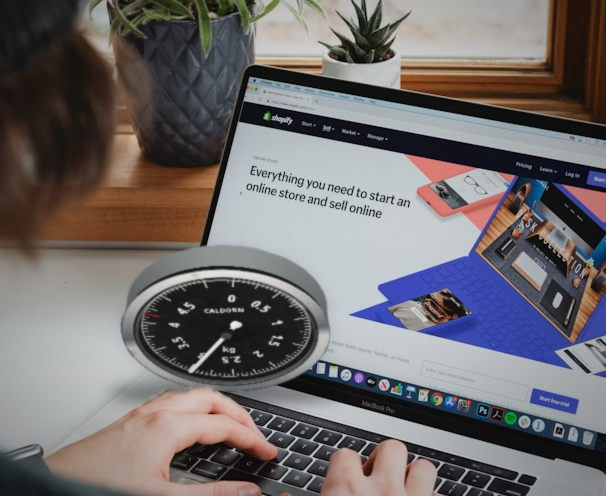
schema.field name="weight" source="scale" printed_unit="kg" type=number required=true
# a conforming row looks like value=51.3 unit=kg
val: value=3 unit=kg
